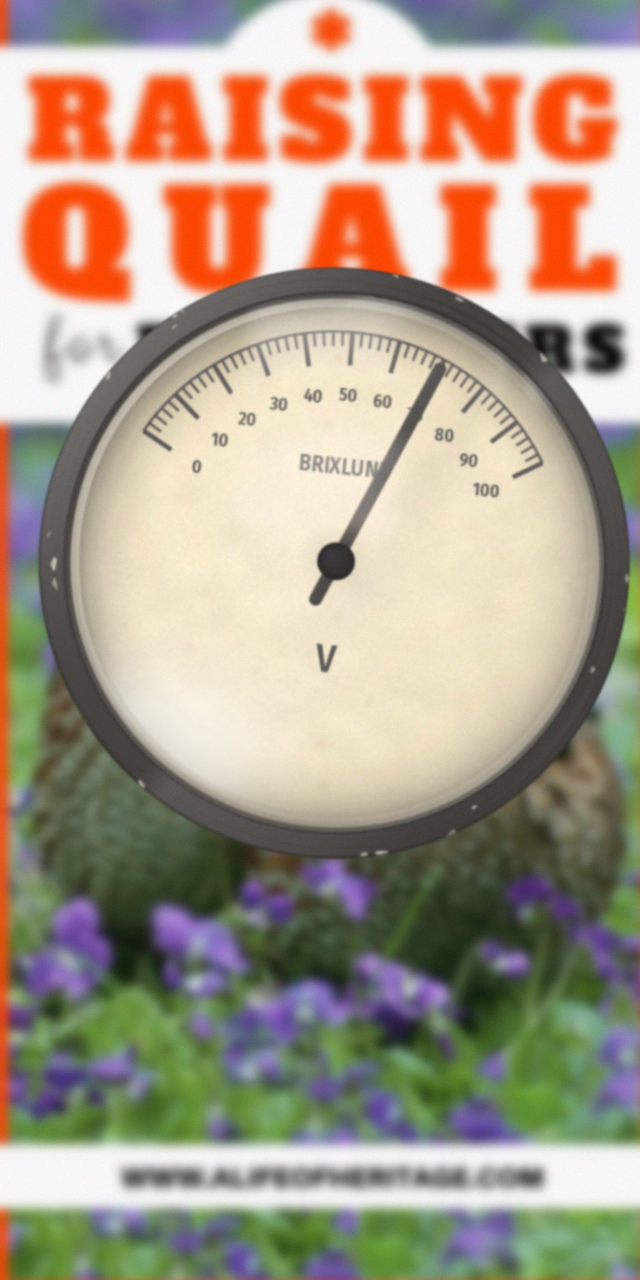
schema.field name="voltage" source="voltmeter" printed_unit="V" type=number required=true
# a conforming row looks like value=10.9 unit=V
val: value=70 unit=V
